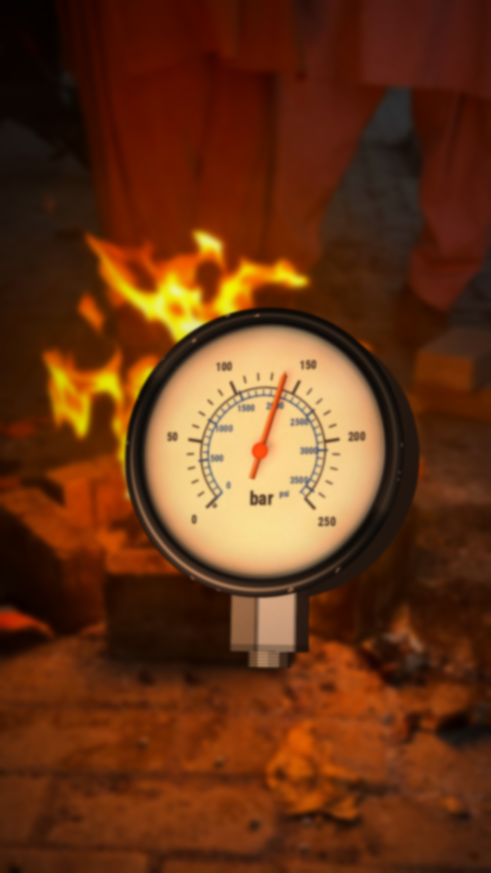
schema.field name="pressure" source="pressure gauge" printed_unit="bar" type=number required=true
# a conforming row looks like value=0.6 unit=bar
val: value=140 unit=bar
